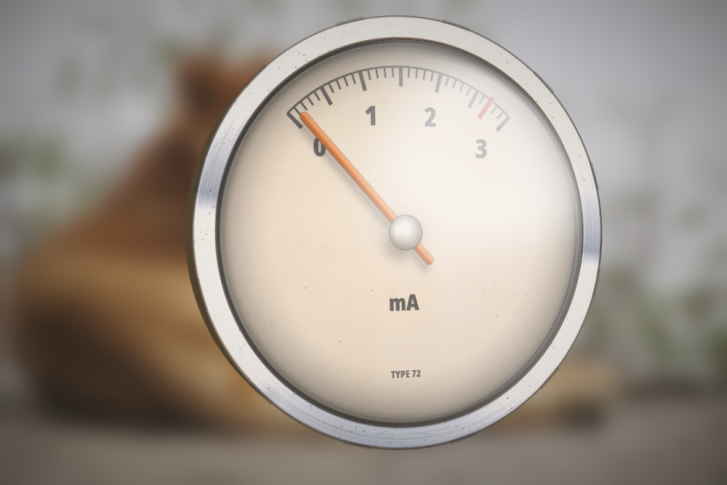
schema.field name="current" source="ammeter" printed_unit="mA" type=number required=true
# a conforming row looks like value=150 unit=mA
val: value=0.1 unit=mA
